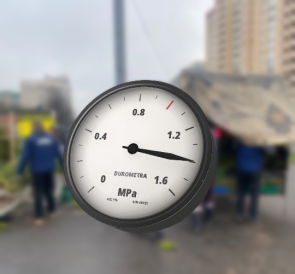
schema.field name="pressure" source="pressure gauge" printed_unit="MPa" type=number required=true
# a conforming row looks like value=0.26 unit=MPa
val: value=1.4 unit=MPa
